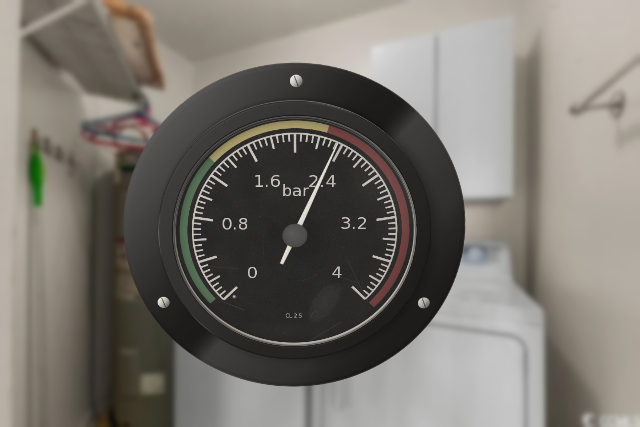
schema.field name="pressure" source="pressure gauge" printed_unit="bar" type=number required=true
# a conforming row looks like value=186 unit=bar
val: value=2.35 unit=bar
